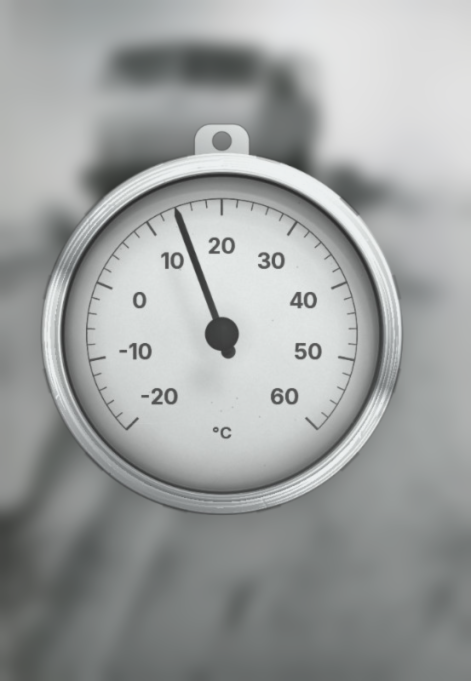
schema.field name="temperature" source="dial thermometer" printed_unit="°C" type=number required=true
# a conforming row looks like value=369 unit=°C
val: value=14 unit=°C
